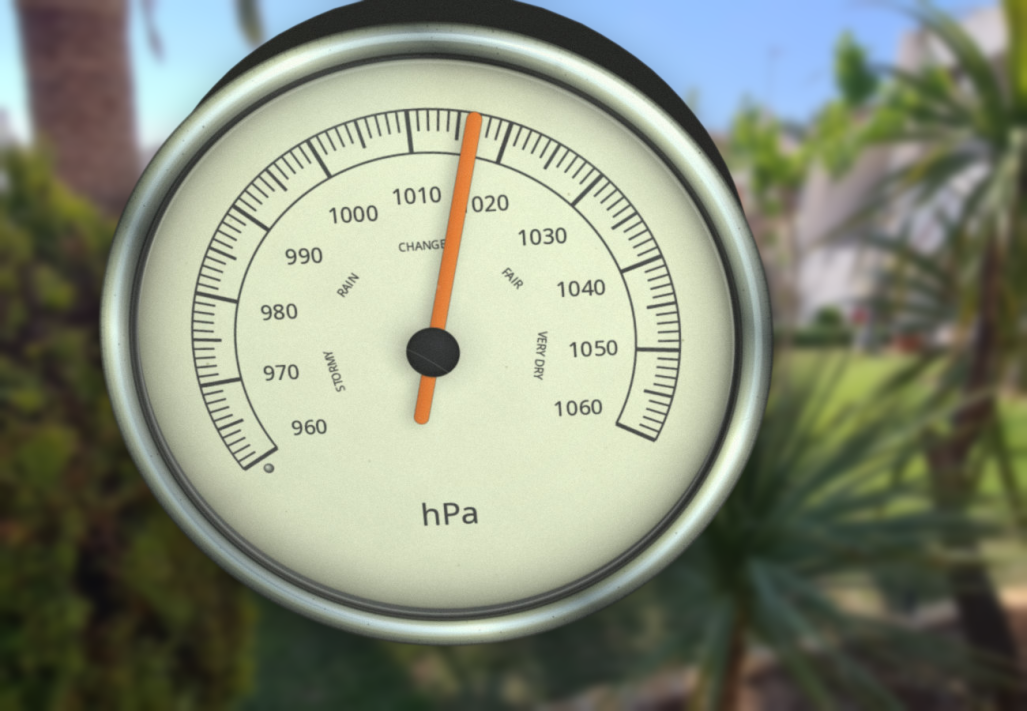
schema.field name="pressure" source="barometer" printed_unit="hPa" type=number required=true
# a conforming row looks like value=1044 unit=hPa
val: value=1016.5 unit=hPa
